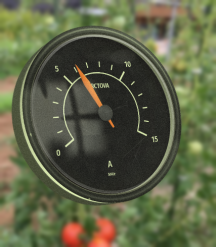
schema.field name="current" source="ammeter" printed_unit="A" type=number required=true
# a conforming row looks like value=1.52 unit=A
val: value=6 unit=A
